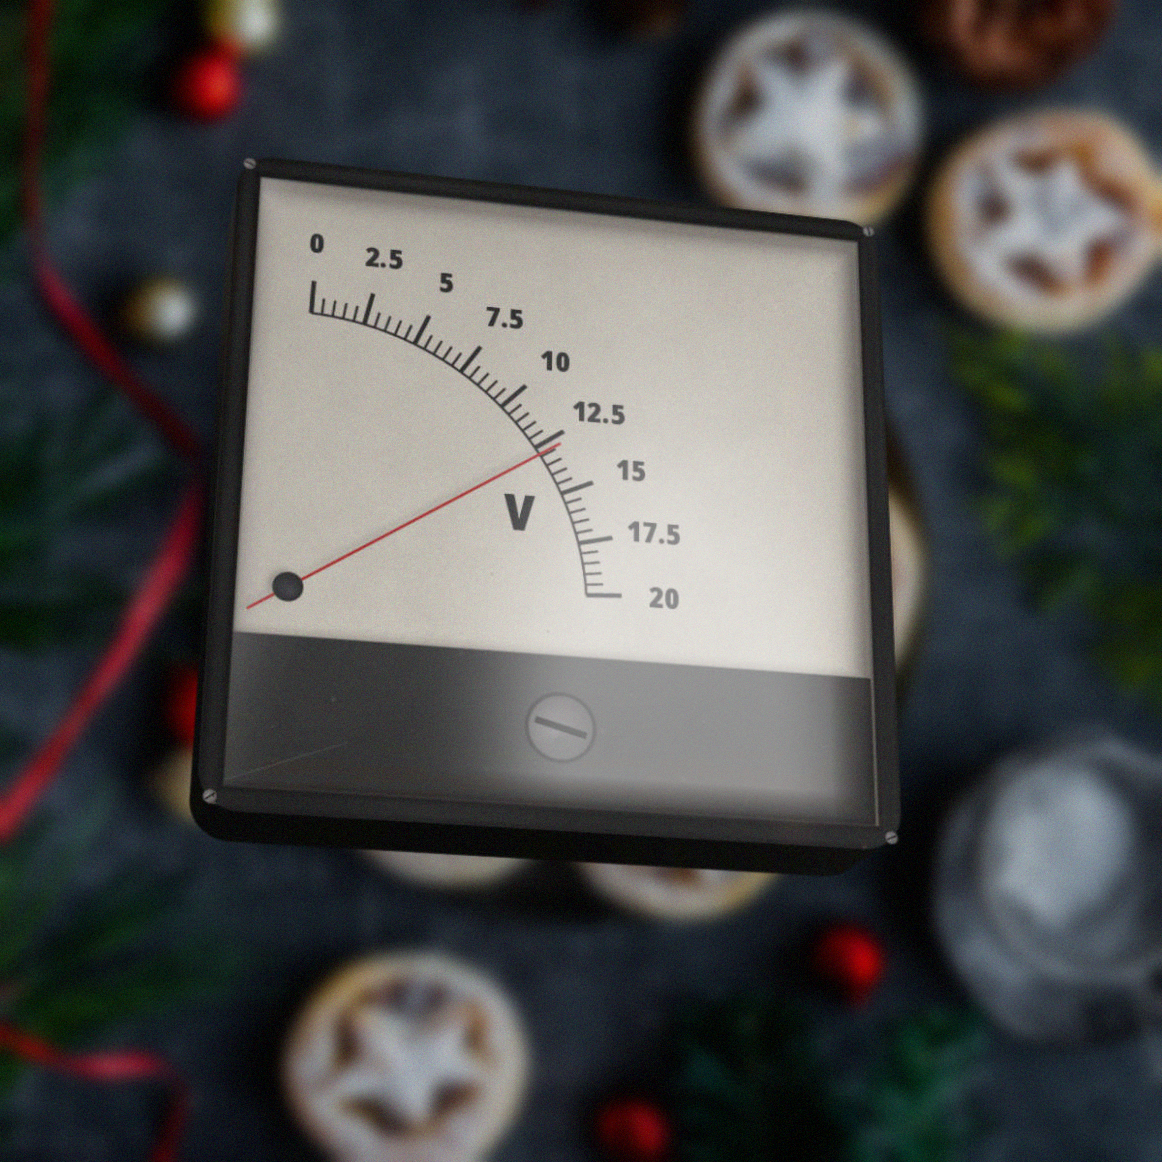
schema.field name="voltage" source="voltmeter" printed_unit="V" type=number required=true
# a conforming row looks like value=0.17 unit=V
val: value=13 unit=V
